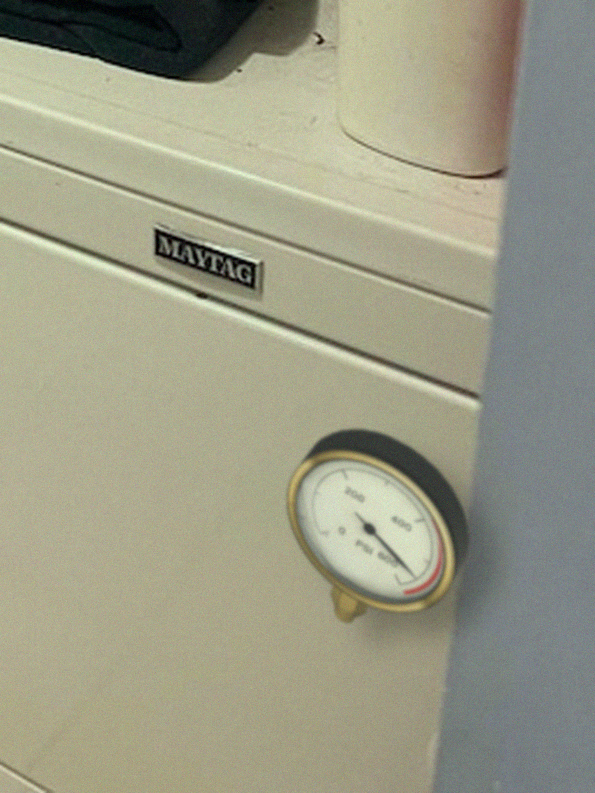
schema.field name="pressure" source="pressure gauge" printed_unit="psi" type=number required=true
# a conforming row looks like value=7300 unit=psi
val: value=550 unit=psi
